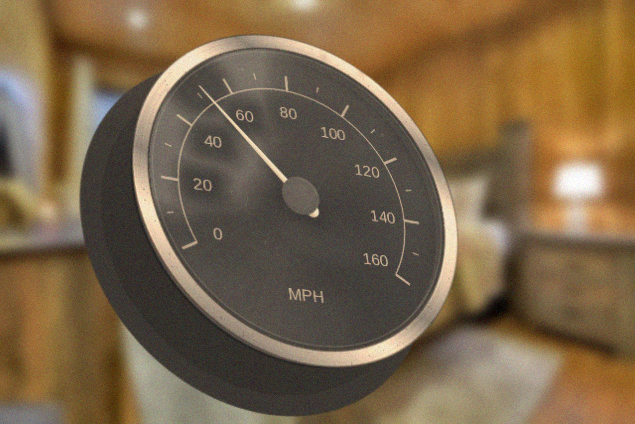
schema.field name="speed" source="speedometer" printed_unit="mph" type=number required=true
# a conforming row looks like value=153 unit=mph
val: value=50 unit=mph
